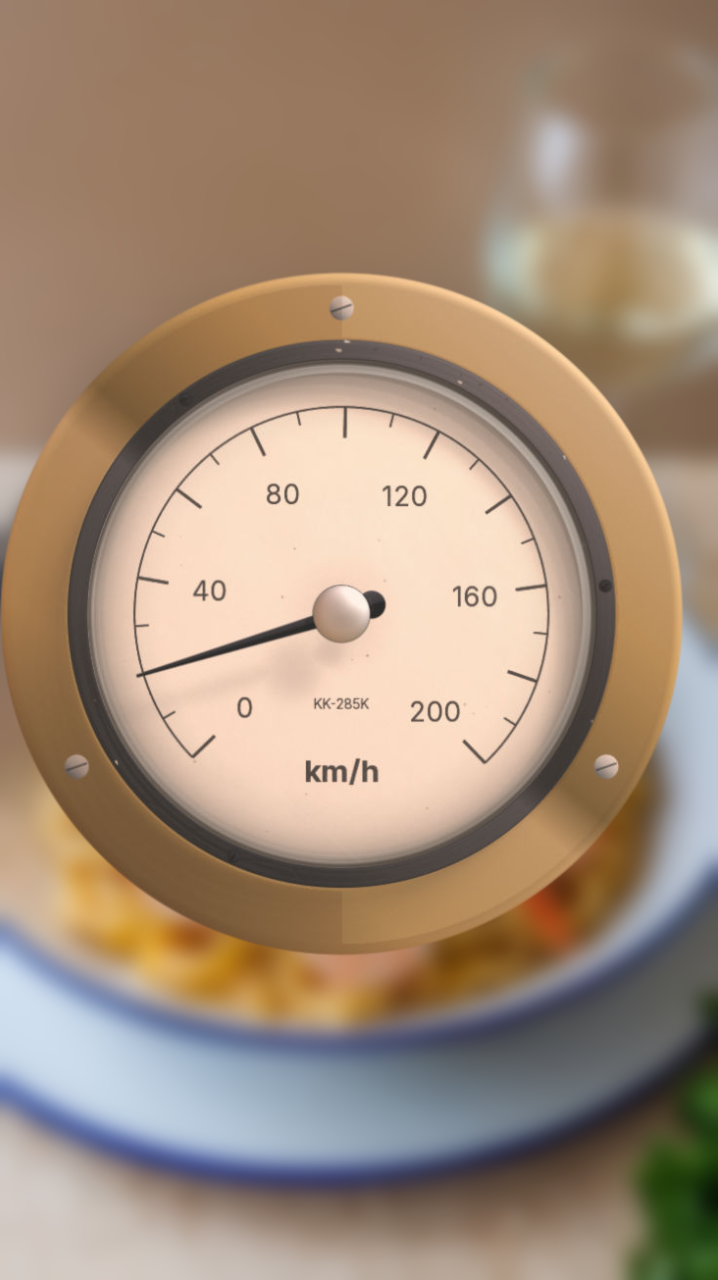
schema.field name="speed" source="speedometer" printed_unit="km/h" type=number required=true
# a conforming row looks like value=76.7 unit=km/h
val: value=20 unit=km/h
